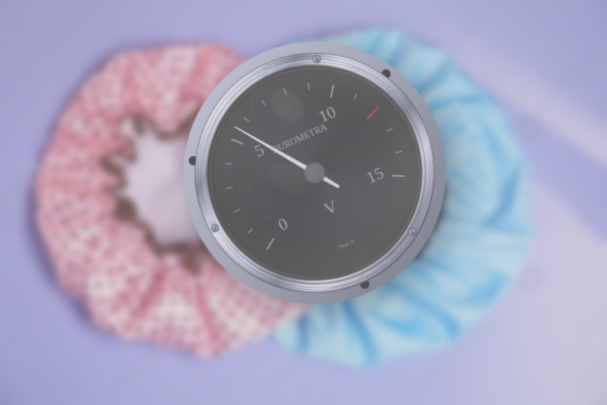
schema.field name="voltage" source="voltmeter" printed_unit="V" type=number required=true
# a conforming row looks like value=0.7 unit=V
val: value=5.5 unit=V
